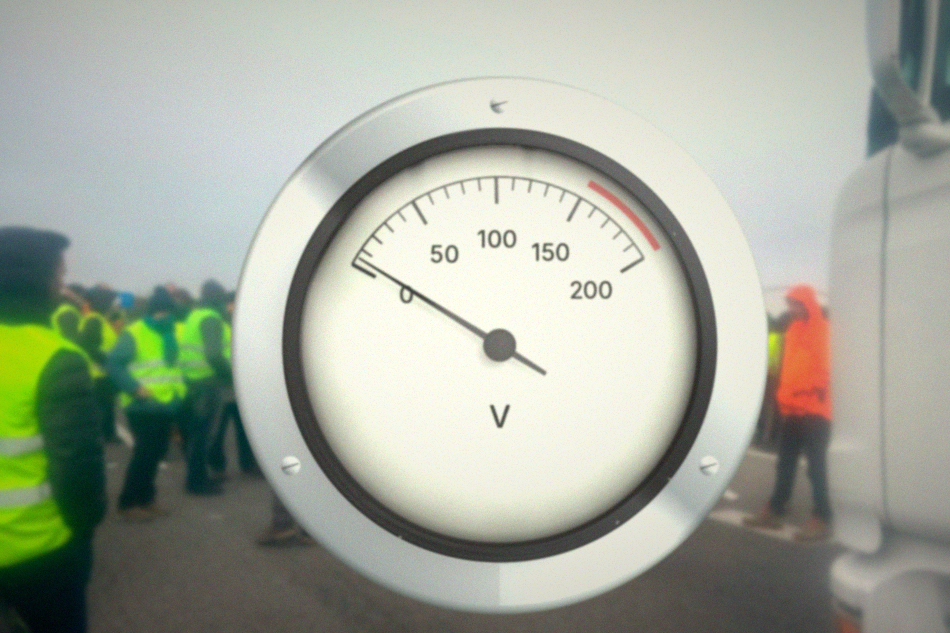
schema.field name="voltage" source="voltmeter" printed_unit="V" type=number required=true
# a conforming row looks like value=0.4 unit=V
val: value=5 unit=V
